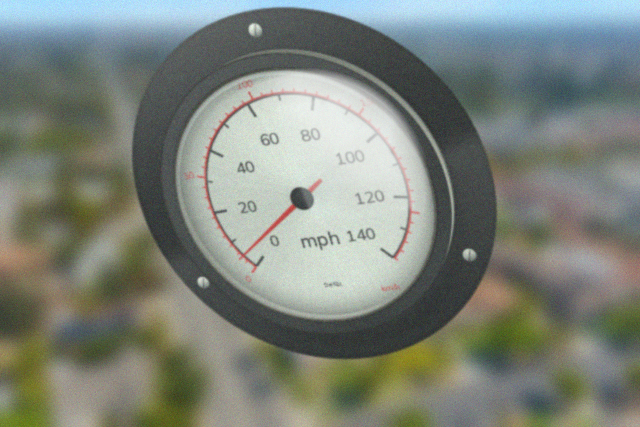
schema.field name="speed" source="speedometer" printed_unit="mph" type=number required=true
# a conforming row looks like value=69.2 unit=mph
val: value=5 unit=mph
